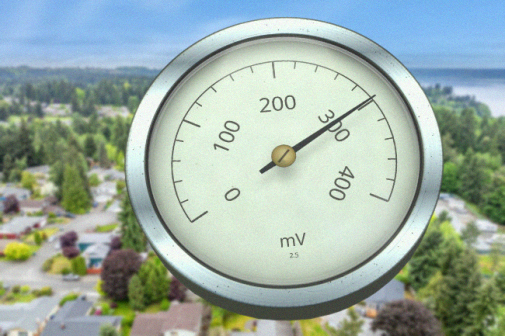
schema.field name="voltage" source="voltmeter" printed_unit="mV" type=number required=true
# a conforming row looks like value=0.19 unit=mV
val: value=300 unit=mV
